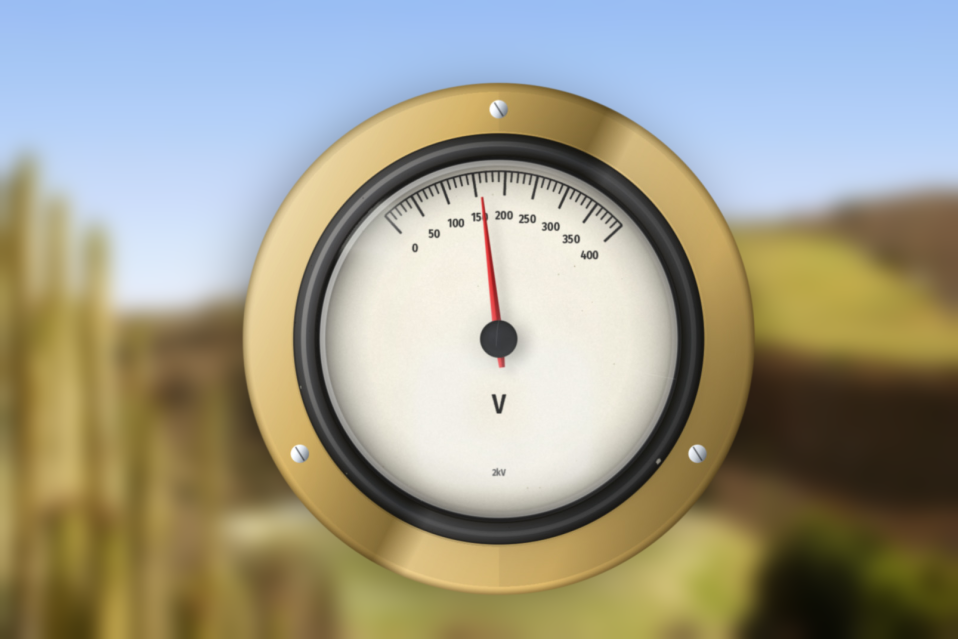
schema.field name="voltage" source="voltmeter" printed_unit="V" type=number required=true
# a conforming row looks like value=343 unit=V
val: value=160 unit=V
